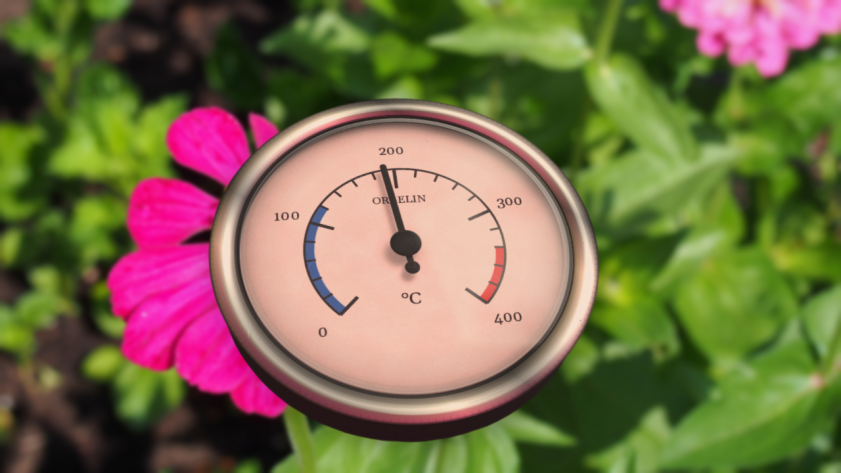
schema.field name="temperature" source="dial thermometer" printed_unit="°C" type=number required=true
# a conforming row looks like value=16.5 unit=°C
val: value=190 unit=°C
